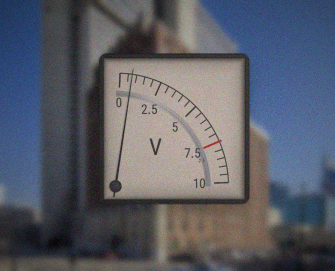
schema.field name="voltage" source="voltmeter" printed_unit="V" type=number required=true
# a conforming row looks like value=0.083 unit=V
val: value=0.75 unit=V
